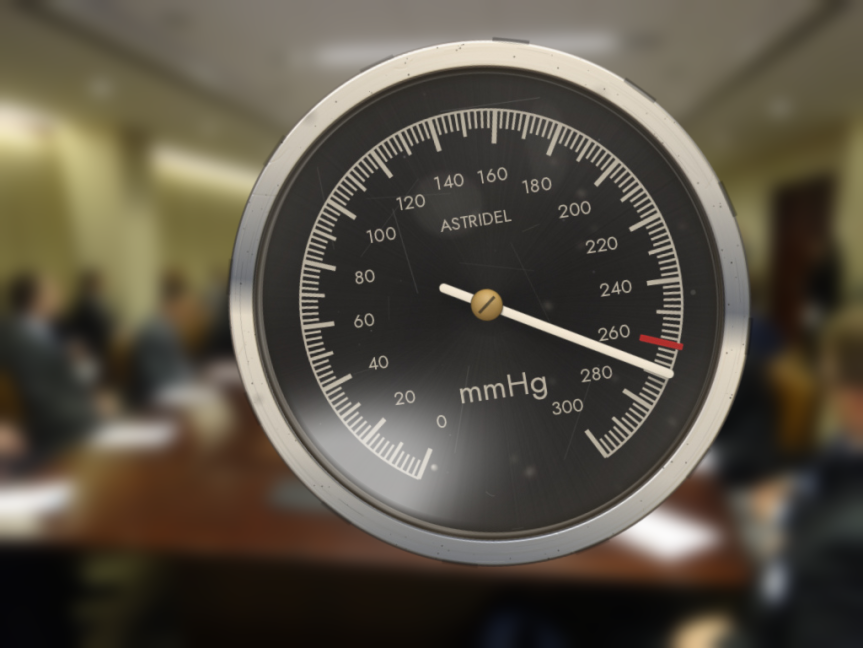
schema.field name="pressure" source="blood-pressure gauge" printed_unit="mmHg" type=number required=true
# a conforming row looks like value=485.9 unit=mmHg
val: value=268 unit=mmHg
